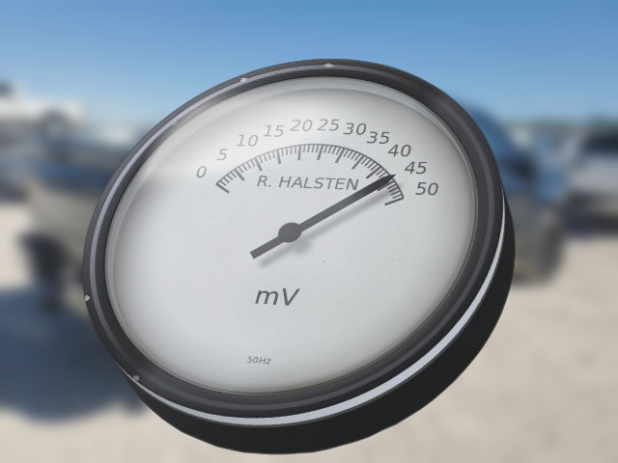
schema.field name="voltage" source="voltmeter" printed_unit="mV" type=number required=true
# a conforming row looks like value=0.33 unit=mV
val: value=45 unit=mV
